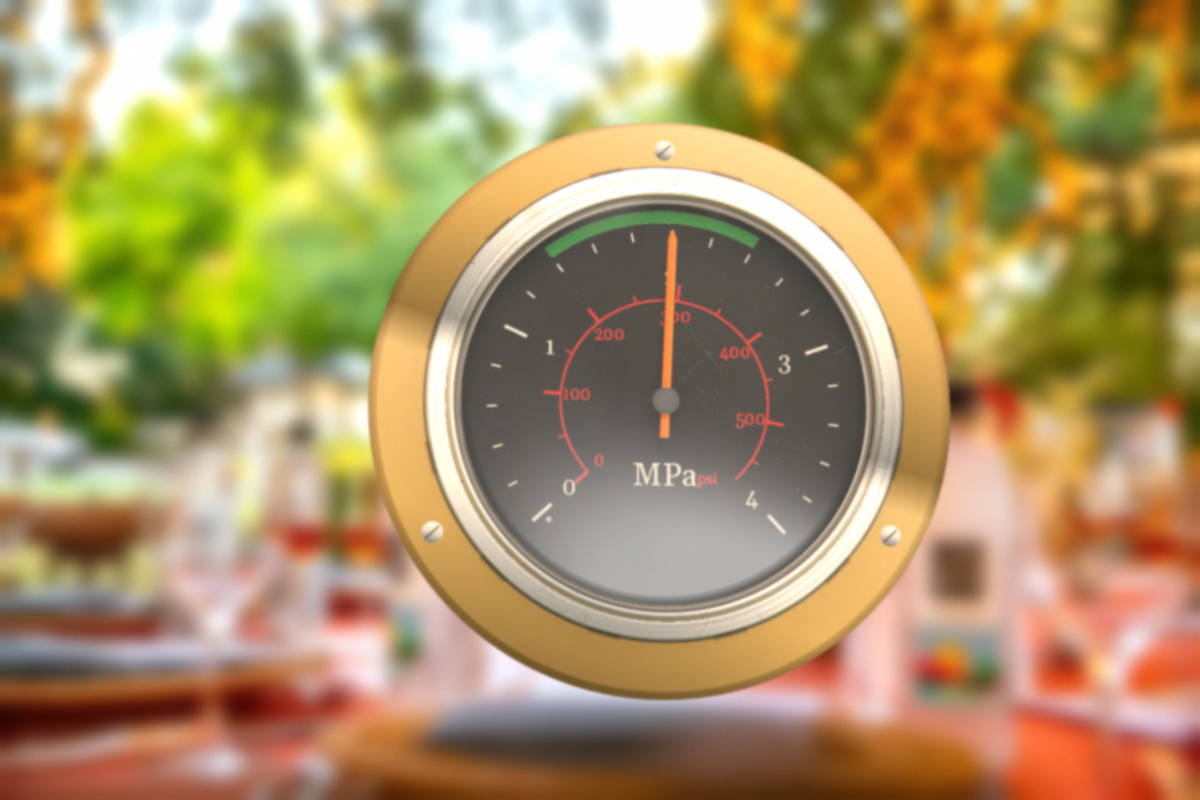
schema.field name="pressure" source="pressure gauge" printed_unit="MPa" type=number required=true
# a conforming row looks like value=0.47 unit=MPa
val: value=2 unit=MPa
